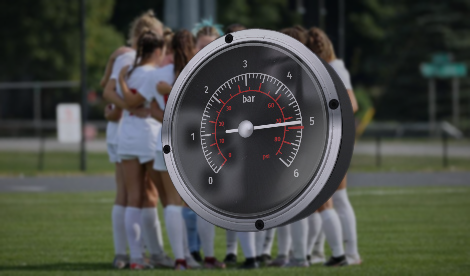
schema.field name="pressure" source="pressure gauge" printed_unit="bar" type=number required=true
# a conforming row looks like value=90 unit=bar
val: value=5 unit=bar
